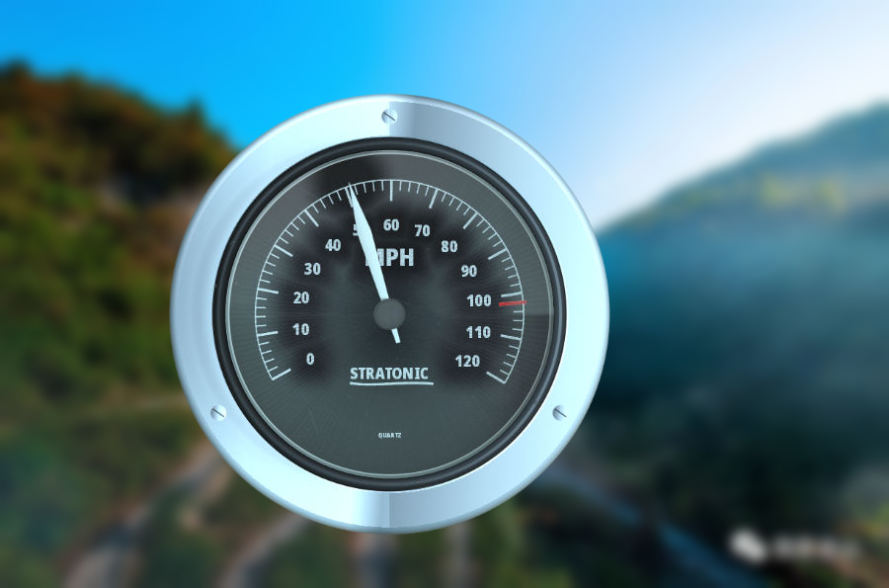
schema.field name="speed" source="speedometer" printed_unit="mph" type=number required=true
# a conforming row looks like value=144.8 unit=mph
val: value=51 unit=mph
